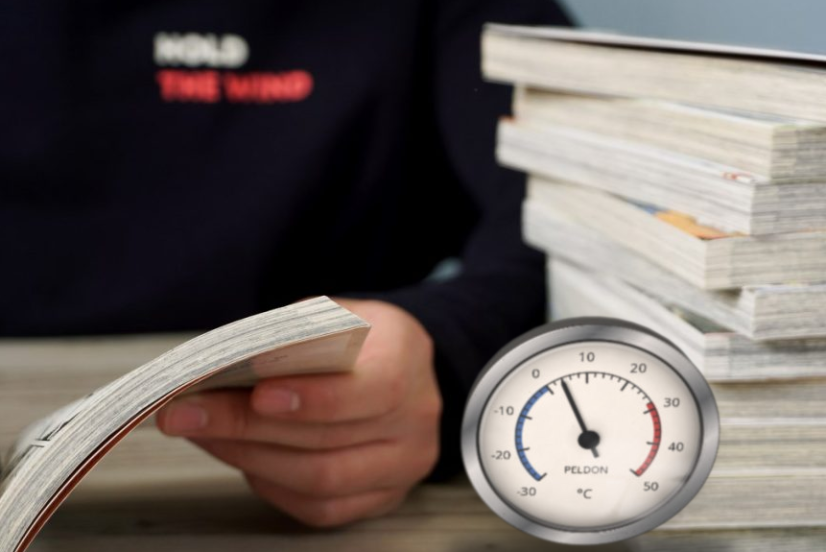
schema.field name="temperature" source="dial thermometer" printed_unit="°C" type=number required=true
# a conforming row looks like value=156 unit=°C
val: value=4 unit=°C
